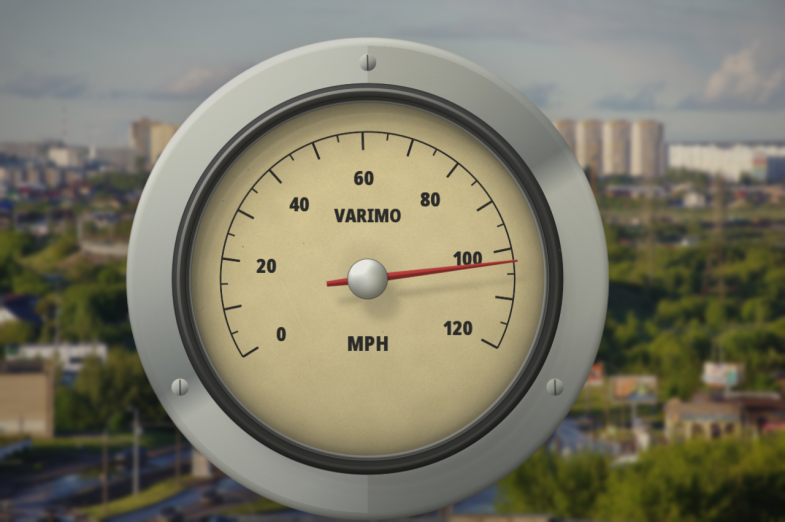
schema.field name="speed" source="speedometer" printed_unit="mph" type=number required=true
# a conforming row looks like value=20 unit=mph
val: value=102.5 unit=mph
